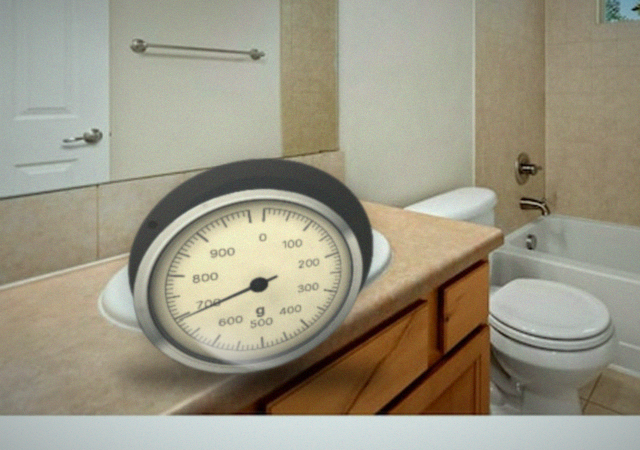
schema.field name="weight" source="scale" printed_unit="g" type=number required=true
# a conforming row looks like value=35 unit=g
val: value=700 unit=g
